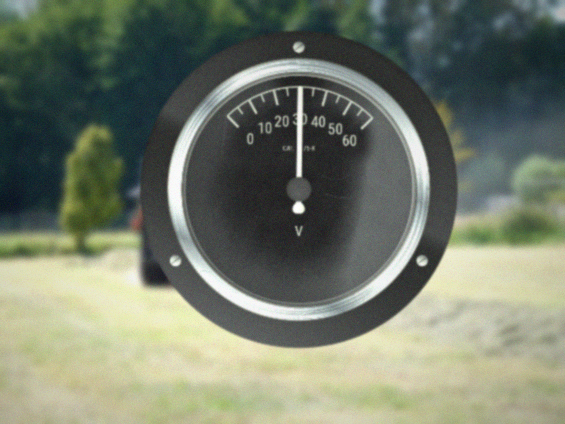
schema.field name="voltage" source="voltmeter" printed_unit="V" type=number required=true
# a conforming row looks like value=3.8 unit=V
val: value=30 unit=V
